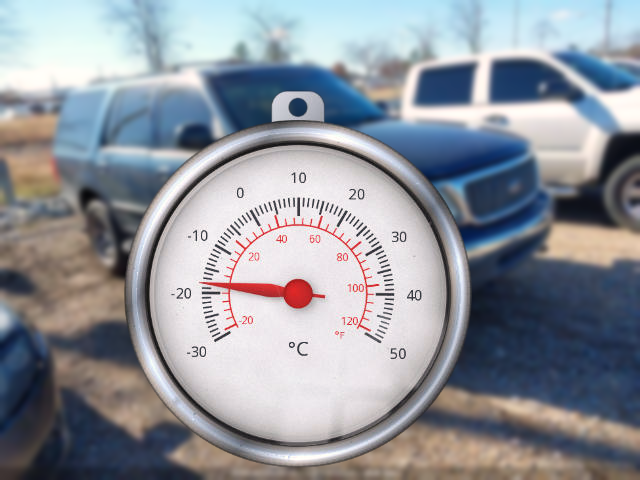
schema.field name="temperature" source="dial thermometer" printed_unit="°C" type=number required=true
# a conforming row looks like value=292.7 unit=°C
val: value=-18 unit=°C
